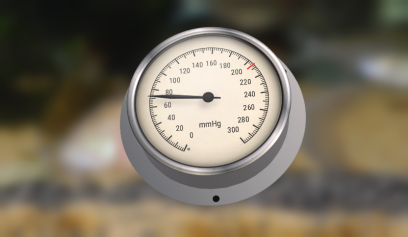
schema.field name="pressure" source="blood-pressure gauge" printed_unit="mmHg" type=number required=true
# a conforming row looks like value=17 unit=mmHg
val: value=70 unit=mmHg
